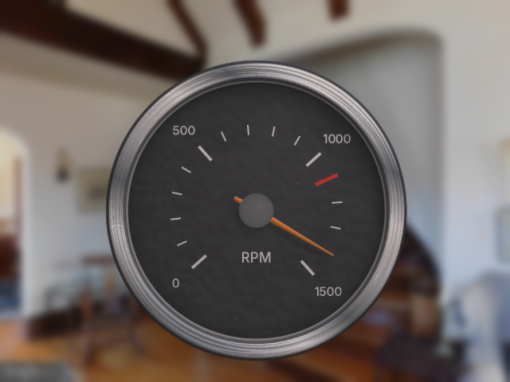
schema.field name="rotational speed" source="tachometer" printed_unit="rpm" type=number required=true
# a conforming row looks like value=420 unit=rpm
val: value=1400 unit=rpm
